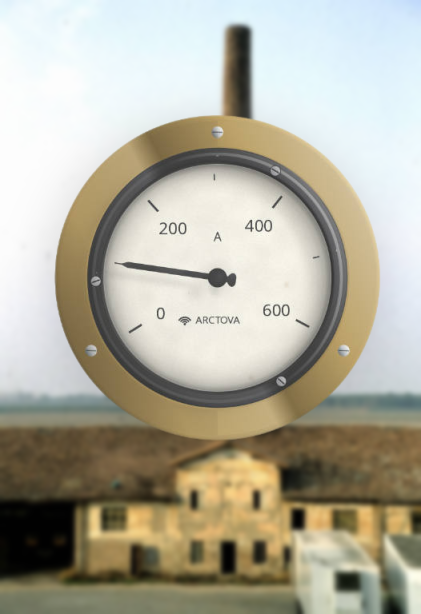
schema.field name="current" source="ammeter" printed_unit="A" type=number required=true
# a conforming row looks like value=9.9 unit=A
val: value=100 unit=A
